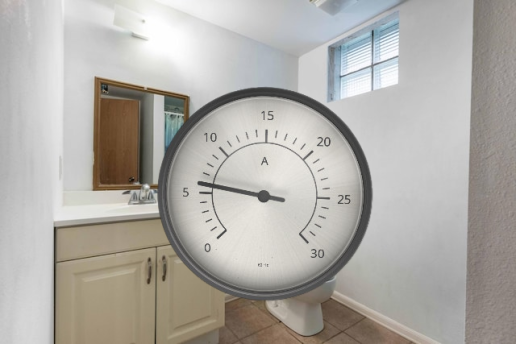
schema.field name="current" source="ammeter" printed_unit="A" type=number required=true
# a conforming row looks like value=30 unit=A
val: value=6 unit=A
